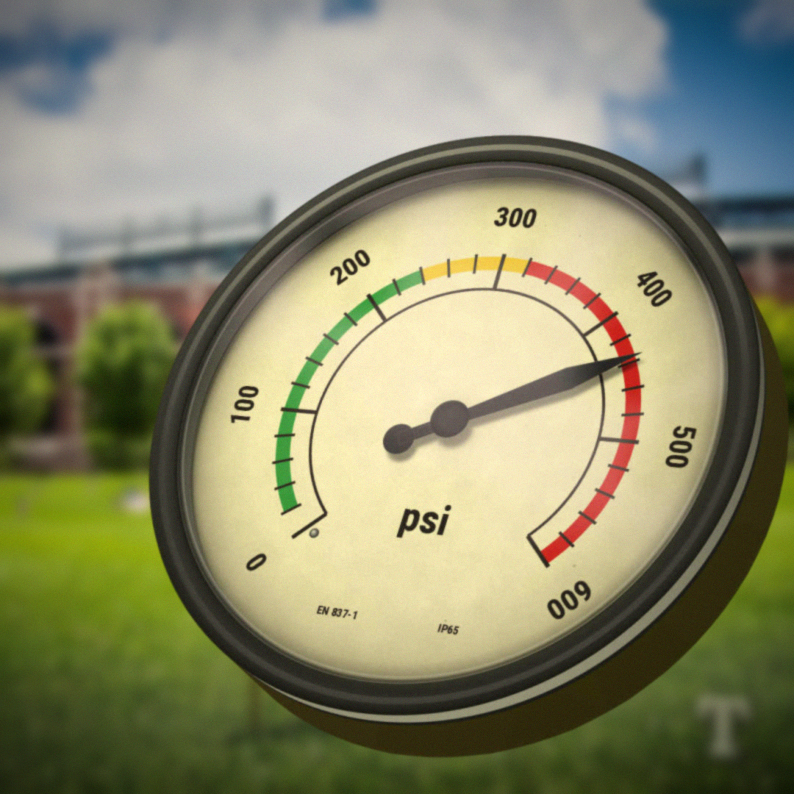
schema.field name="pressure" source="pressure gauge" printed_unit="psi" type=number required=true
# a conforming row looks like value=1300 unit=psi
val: value=440 unit=psi
